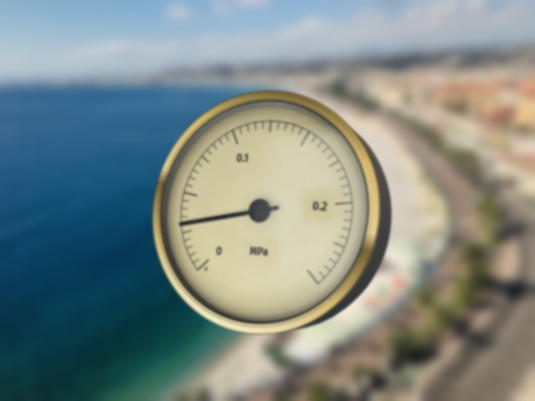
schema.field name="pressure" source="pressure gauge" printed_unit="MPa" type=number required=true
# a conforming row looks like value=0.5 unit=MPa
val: value=0.03 unit=MPa
